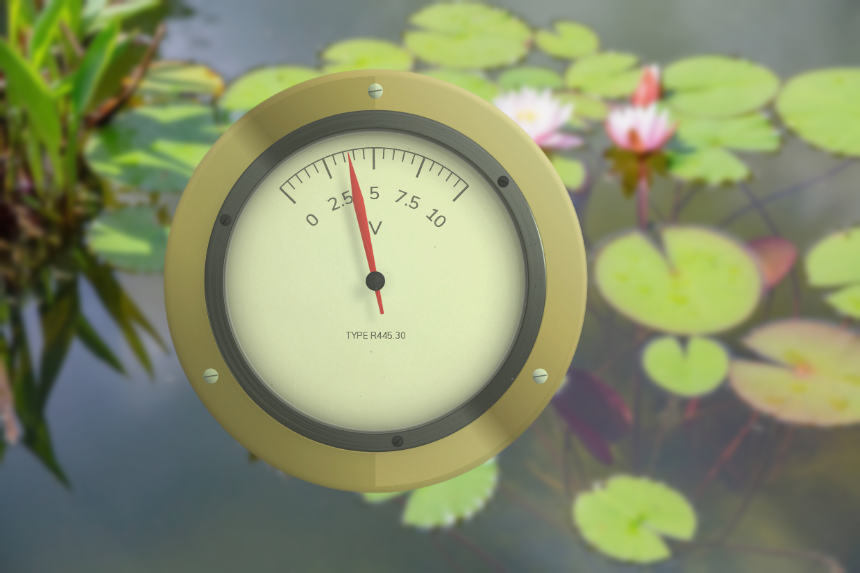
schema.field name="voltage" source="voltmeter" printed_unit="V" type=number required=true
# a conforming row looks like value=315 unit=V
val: value=3.75 unit=V
